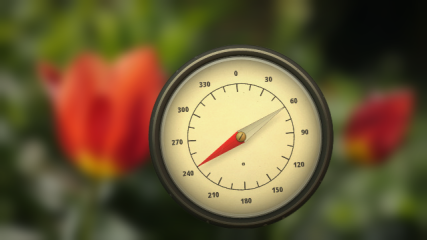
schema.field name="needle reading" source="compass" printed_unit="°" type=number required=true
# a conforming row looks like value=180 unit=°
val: value=240 unit=°
